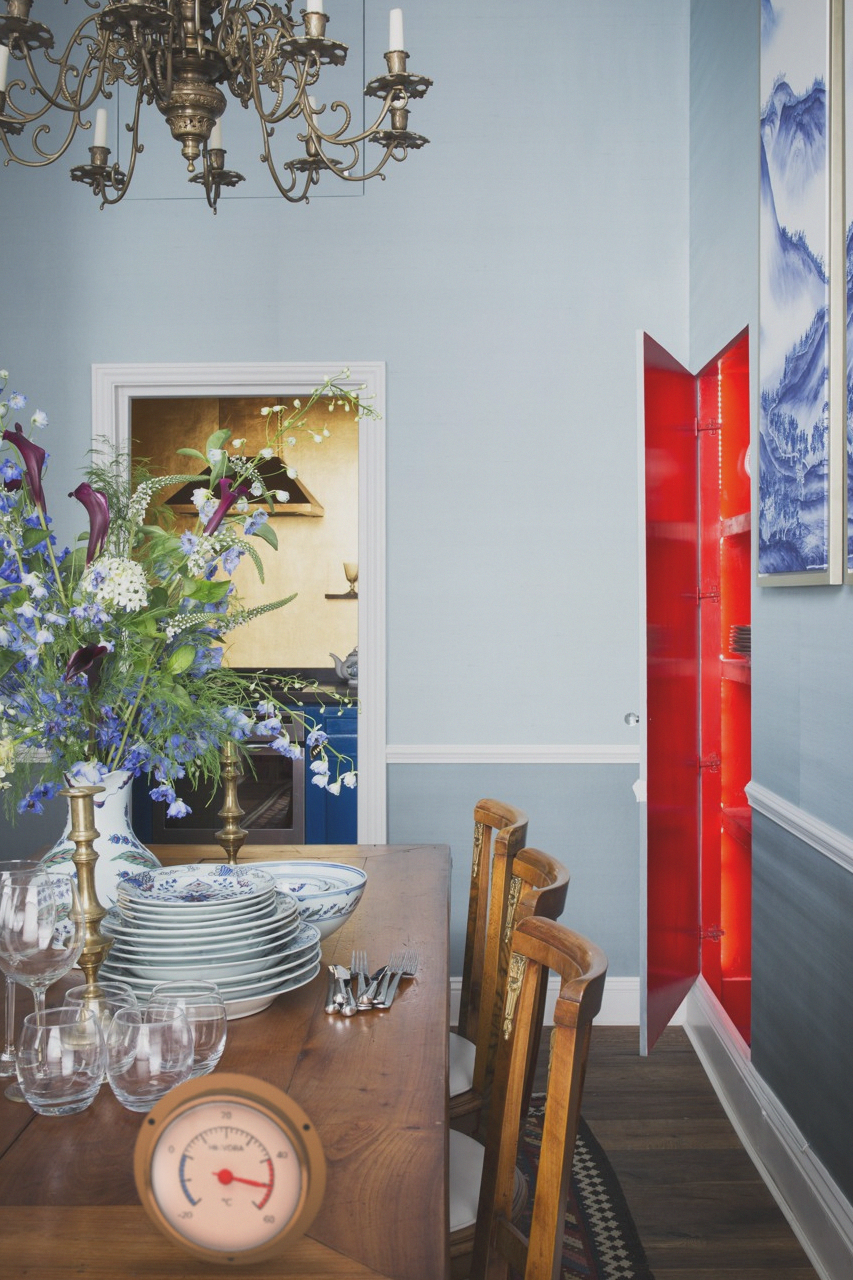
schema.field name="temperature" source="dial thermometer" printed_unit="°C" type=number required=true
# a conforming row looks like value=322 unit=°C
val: value=50 unit=°C
